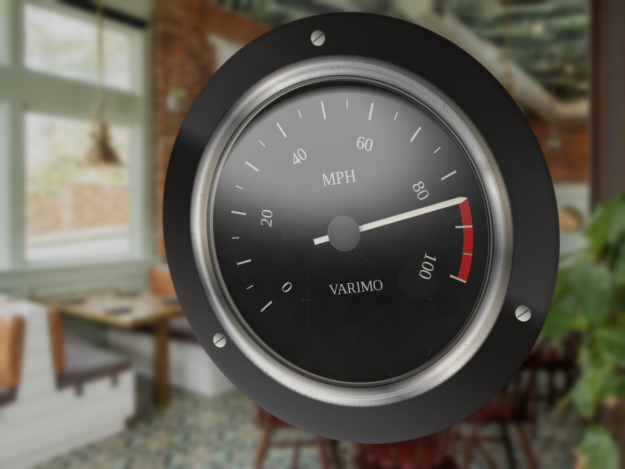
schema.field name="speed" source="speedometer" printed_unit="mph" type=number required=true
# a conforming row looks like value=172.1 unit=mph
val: value=85 unit=mph
